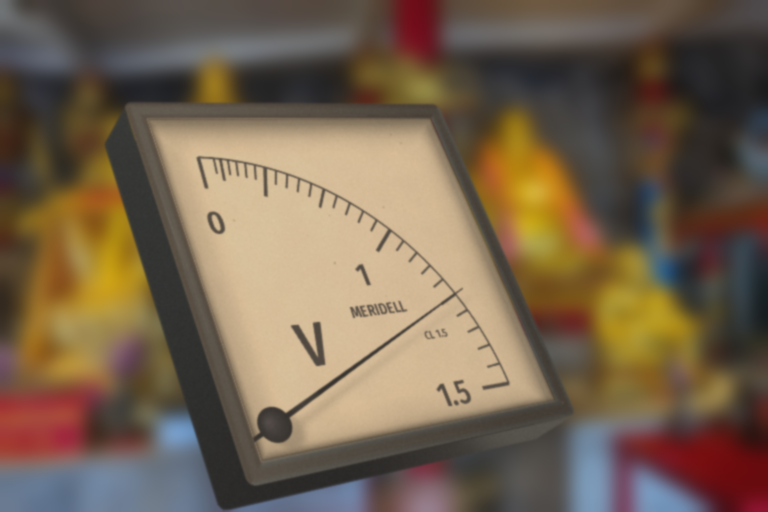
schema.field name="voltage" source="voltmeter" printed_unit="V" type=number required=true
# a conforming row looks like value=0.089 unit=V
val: value=1.25 unit=V
